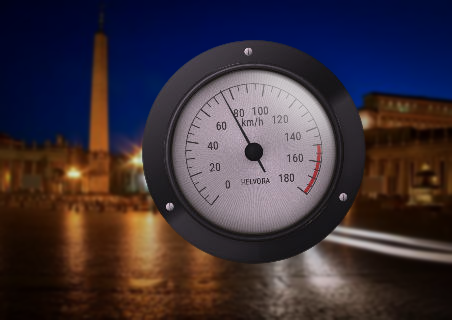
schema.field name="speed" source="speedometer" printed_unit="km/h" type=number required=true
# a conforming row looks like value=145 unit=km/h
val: value=75 unit=km/h
